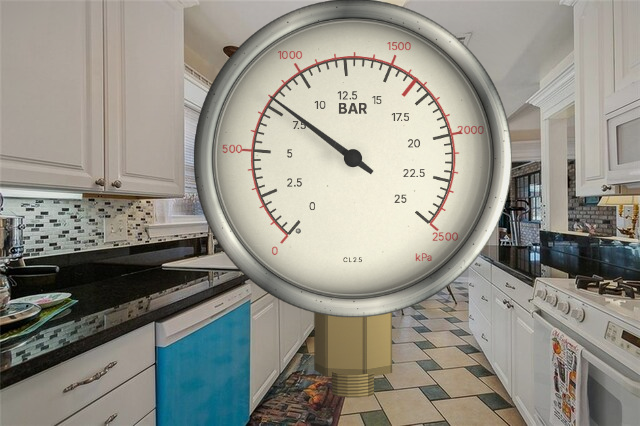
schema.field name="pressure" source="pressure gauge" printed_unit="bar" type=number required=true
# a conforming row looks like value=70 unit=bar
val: value=8 unit=bar
